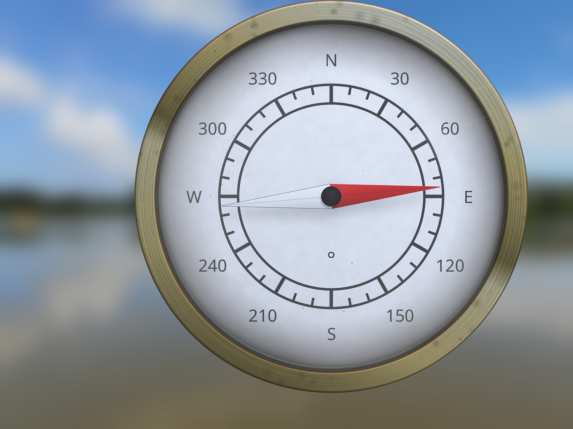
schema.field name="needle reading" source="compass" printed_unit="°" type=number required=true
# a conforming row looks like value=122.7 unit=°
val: value=85 unit=°
